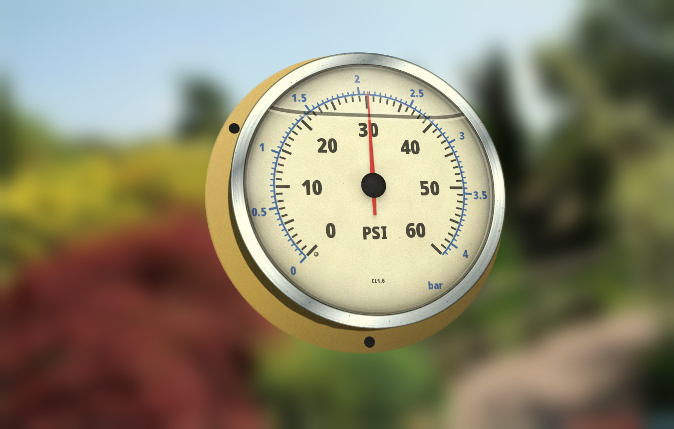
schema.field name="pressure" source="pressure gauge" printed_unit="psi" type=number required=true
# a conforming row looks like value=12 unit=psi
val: value=30 unit=psi
